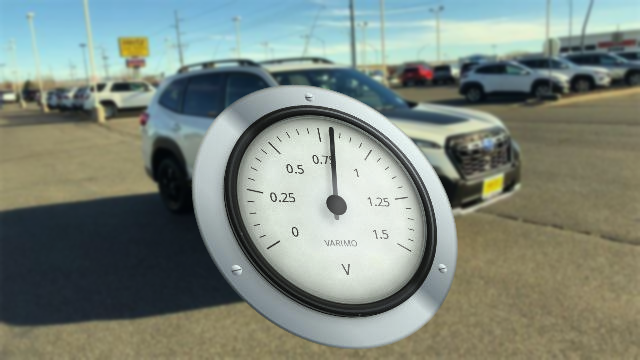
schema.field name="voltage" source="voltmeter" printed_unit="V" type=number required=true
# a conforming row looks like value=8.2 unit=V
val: value=0.8 unit=V
